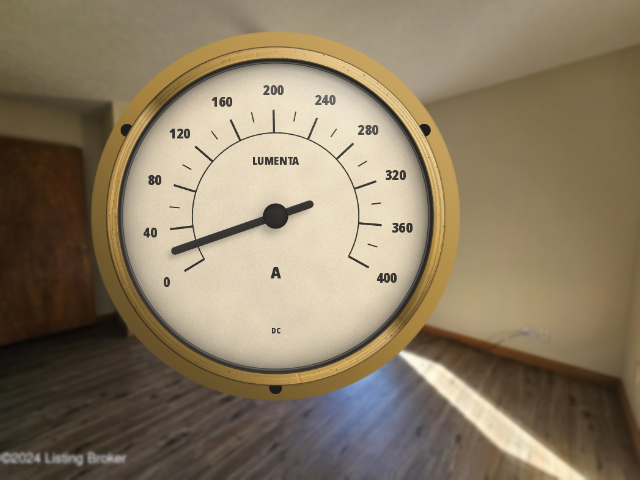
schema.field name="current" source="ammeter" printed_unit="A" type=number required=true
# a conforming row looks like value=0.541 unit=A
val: value=20 unit=A
